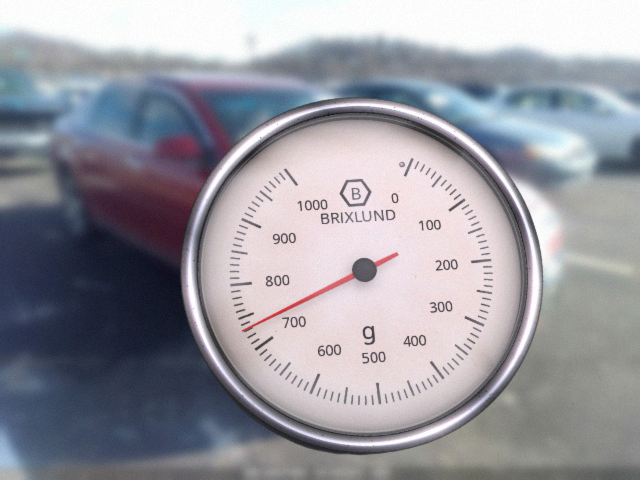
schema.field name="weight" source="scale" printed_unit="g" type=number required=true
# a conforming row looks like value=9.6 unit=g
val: value=730 unit=g
